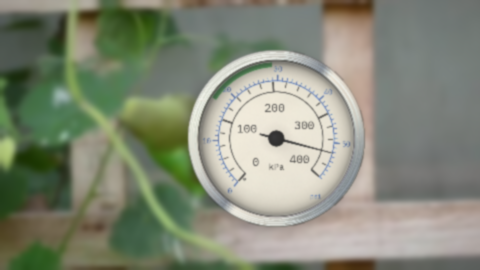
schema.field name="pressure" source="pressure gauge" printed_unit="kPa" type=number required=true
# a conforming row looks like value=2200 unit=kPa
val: value=360 unit=kPa
